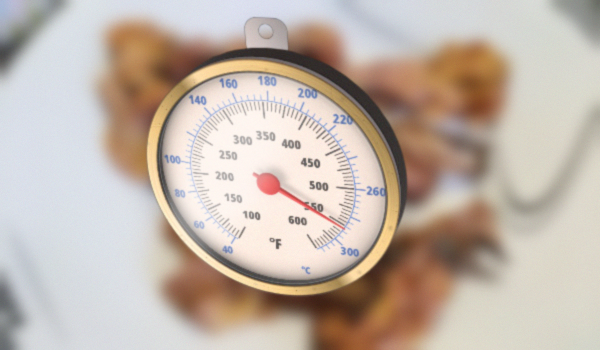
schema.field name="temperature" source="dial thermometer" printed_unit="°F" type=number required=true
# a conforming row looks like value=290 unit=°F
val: value=550 unit=°F
